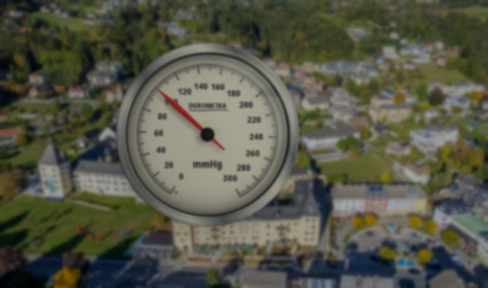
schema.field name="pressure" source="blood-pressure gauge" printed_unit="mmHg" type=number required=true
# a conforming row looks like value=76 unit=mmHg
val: value=100 unit=mmHg
